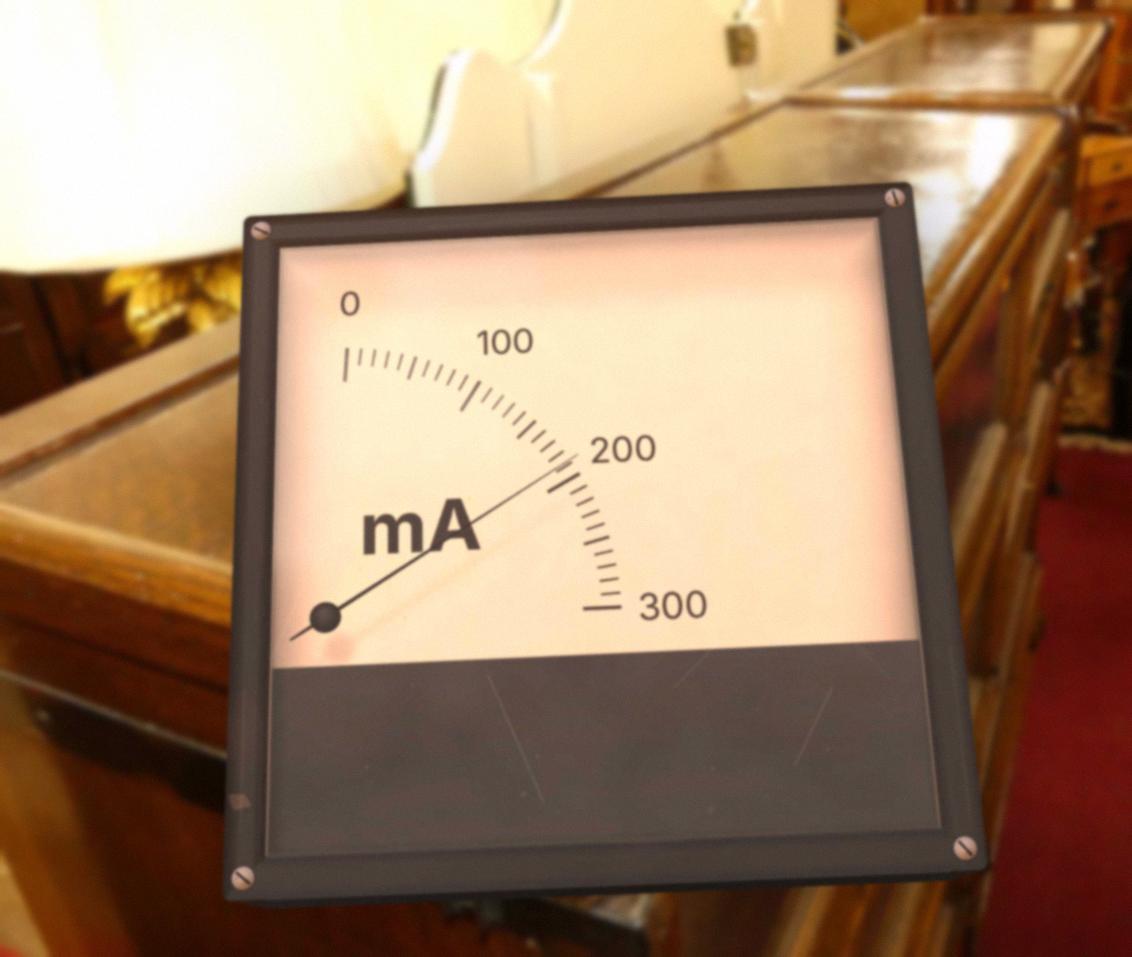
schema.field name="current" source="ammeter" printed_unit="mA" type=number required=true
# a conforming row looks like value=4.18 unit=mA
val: value=190 unit=mA
